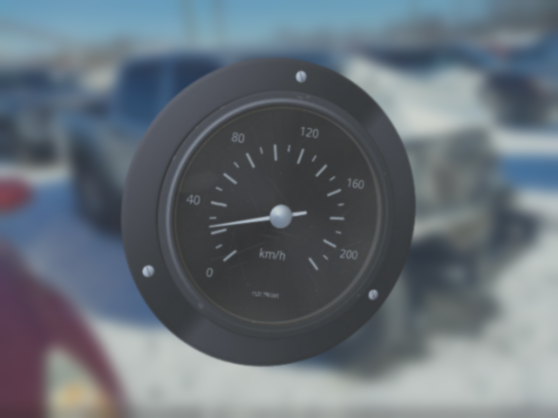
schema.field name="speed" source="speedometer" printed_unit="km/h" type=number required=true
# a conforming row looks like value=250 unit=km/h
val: value=25 unit=km/h
